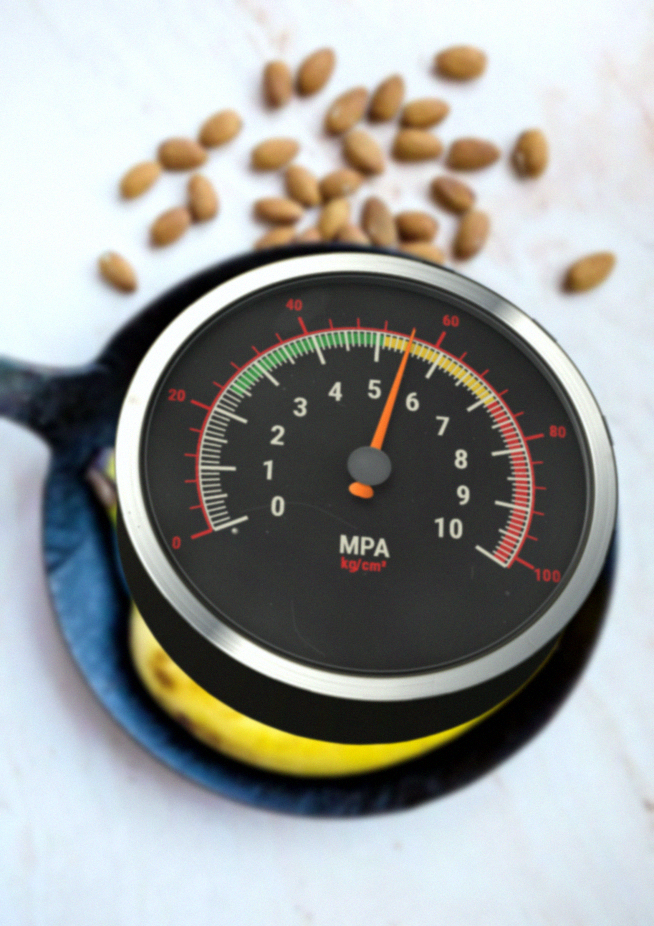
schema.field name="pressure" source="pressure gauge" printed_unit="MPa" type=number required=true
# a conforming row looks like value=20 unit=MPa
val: value=5.5 unit=MPa
